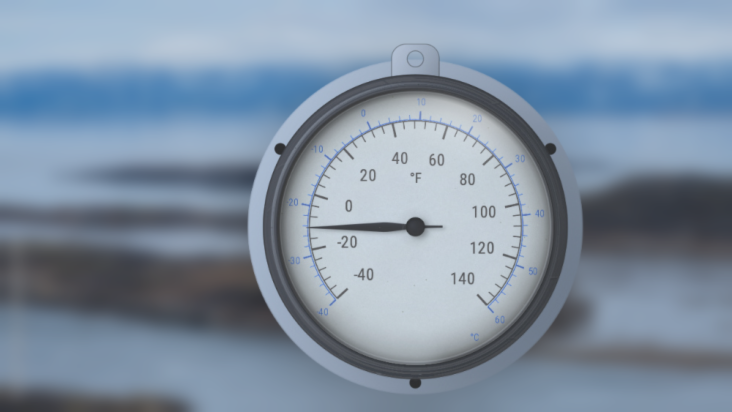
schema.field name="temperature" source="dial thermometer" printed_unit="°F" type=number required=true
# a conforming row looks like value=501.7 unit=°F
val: value=-12 unit=°F
